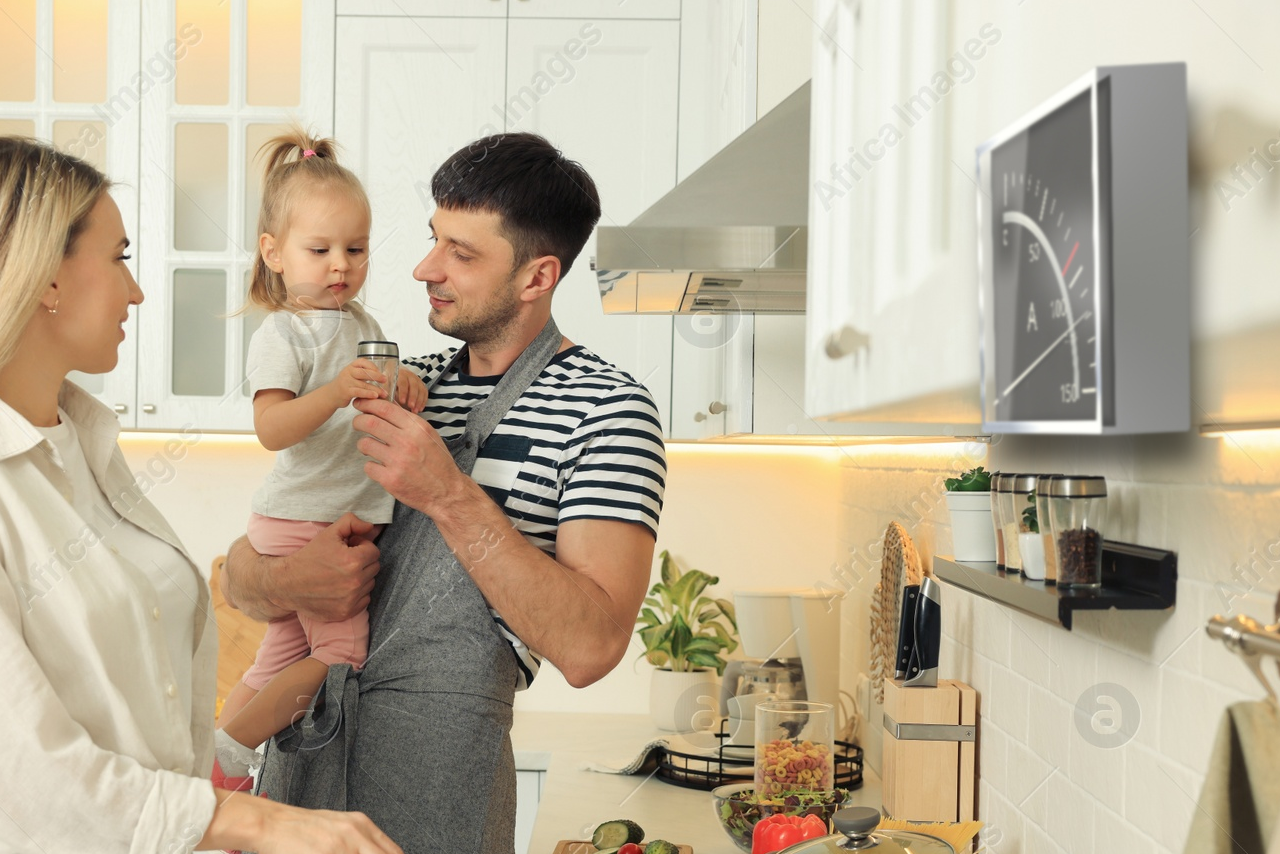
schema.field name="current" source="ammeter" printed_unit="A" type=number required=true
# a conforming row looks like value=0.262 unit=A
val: value=120 unit=A
